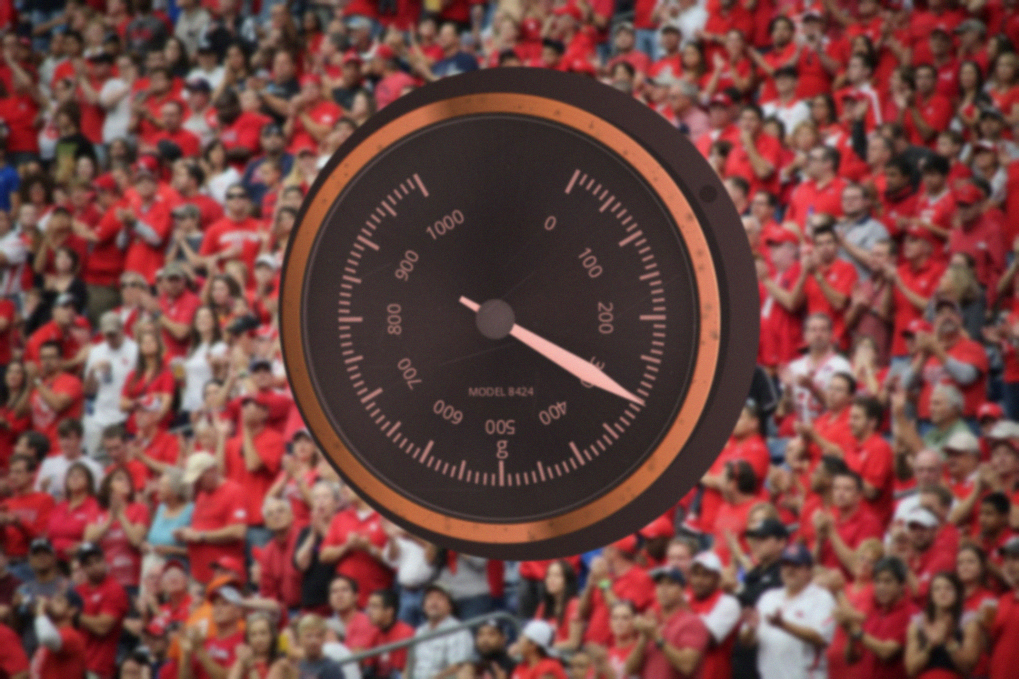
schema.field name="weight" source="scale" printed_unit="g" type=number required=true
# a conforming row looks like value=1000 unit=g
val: value=300 unit=g
